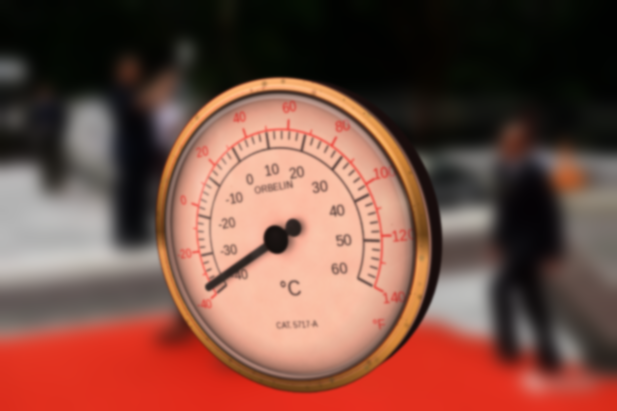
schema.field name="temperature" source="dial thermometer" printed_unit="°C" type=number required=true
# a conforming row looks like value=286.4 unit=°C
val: value=-38 unit=°C
